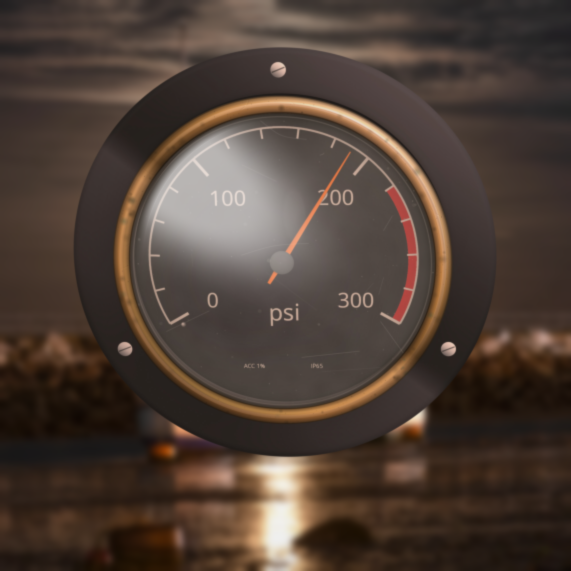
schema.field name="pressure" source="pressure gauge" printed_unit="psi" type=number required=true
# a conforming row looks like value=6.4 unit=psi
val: value=190 unit=psi
